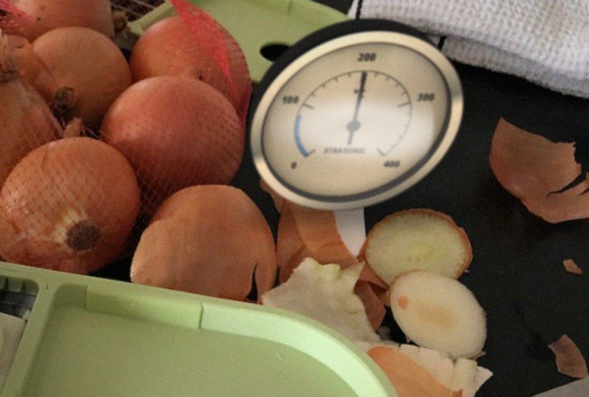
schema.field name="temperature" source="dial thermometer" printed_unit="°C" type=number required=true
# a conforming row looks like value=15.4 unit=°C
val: value=200 unit=°C
